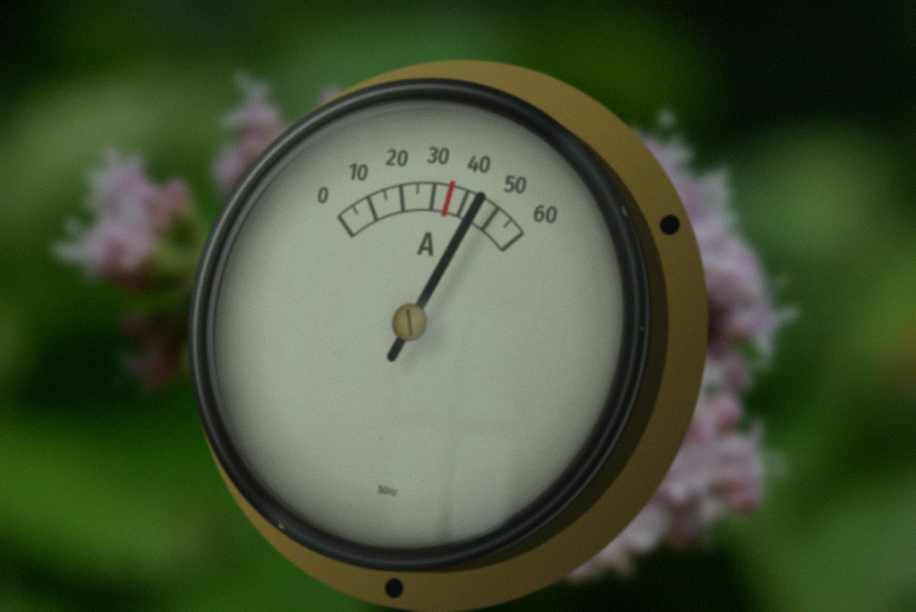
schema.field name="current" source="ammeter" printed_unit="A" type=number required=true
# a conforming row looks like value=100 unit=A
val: value=45 unit=A
